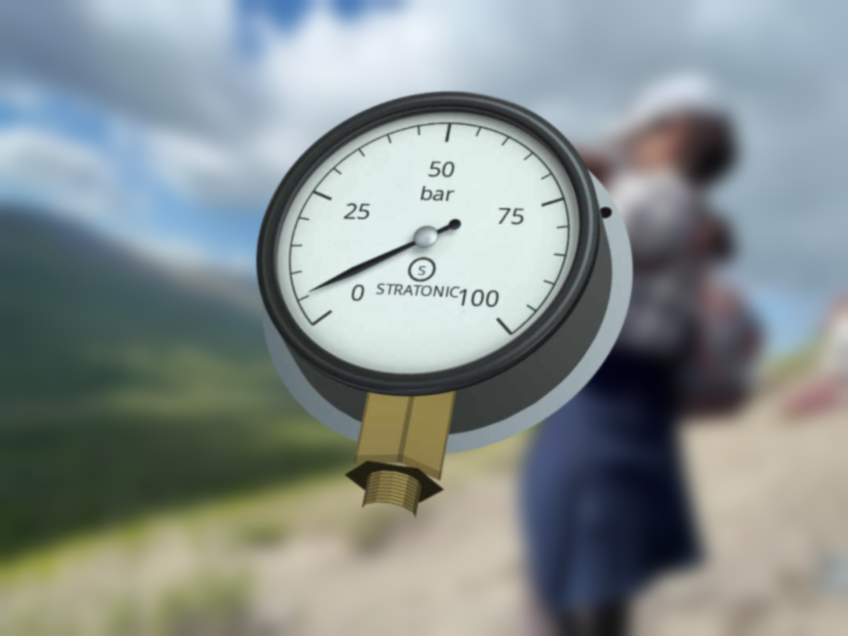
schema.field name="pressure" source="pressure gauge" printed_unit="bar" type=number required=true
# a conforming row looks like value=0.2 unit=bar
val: value=5 unit=bar
